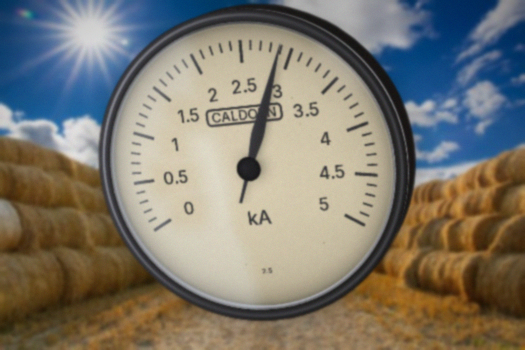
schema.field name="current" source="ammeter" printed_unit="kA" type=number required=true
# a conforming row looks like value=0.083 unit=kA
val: value=2.9 unit=kA
